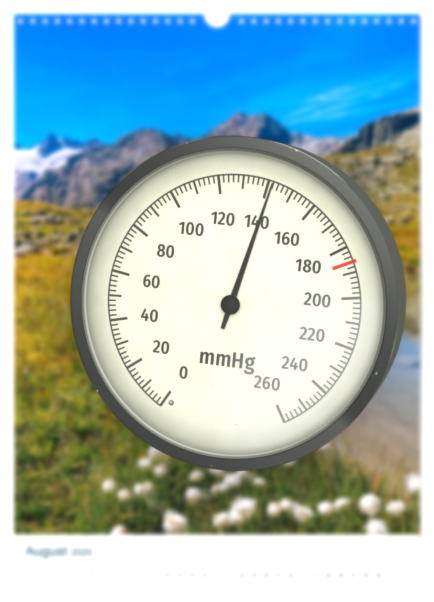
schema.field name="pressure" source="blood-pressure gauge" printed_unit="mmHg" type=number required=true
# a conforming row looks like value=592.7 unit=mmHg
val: value=142 unit=mmHg
